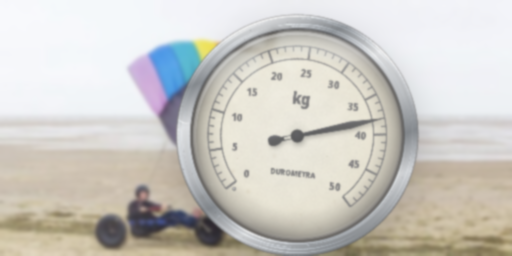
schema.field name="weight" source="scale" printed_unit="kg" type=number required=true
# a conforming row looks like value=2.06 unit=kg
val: value=38 unit=kg
